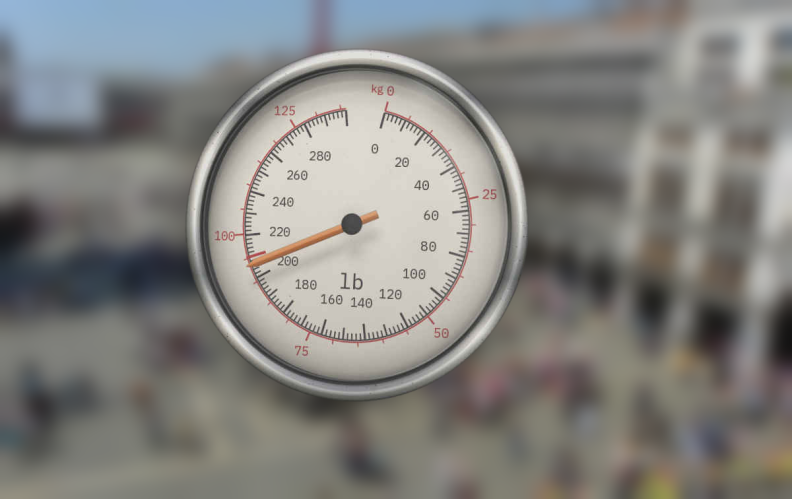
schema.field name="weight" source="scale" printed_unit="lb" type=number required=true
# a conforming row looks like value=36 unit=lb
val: value=206 unit=lb
